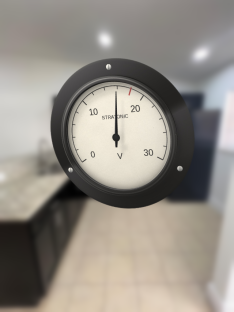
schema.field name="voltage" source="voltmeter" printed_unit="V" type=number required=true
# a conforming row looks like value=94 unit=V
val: value=16 unit=V
